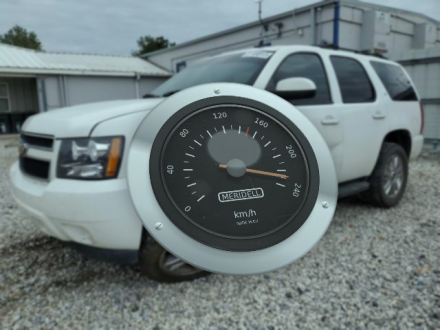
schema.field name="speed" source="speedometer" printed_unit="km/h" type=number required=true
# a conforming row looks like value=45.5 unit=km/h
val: value=230 unit=km/h
